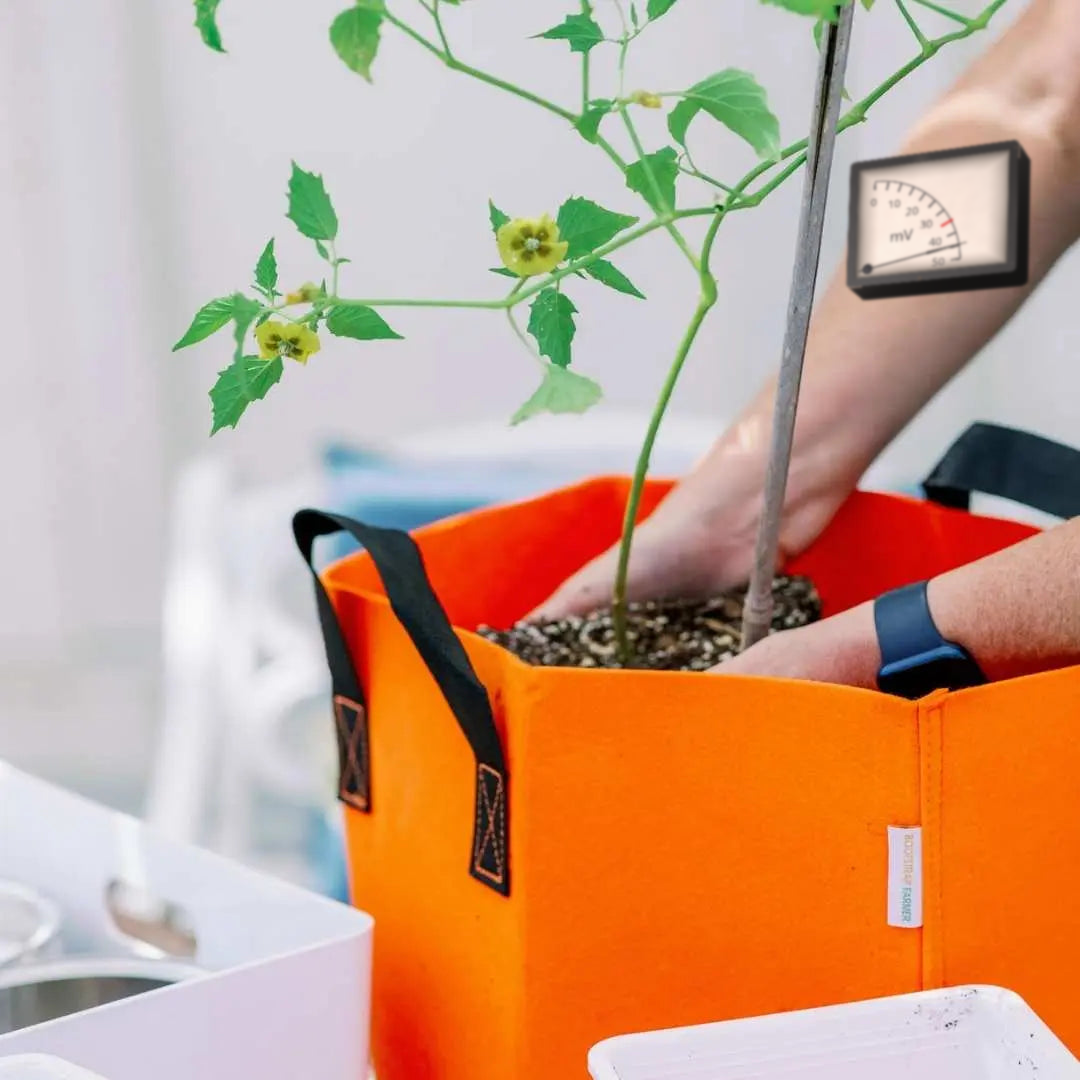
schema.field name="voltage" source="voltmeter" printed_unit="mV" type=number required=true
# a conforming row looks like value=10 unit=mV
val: value=45 unit=mV
